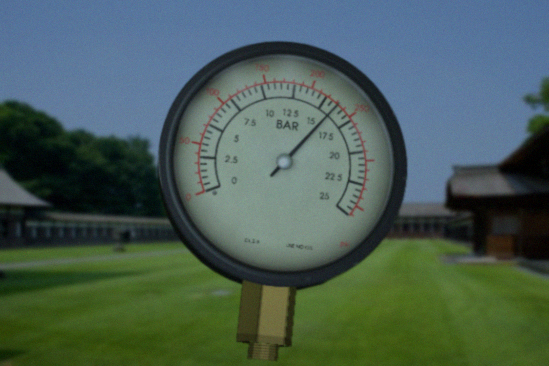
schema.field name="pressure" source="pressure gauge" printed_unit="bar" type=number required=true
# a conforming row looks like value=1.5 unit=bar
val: value=16 unit=bar
